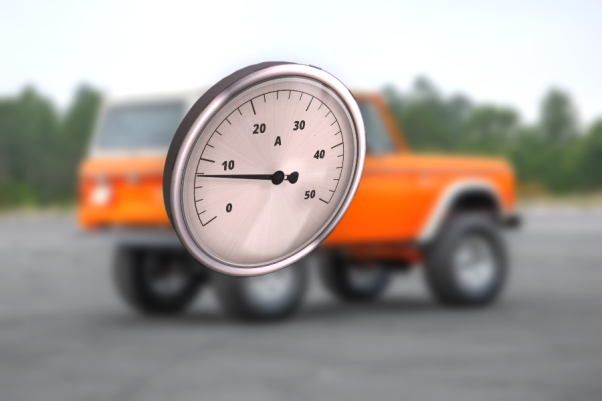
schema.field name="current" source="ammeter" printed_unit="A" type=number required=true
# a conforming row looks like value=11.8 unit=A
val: value=8 unit=A
